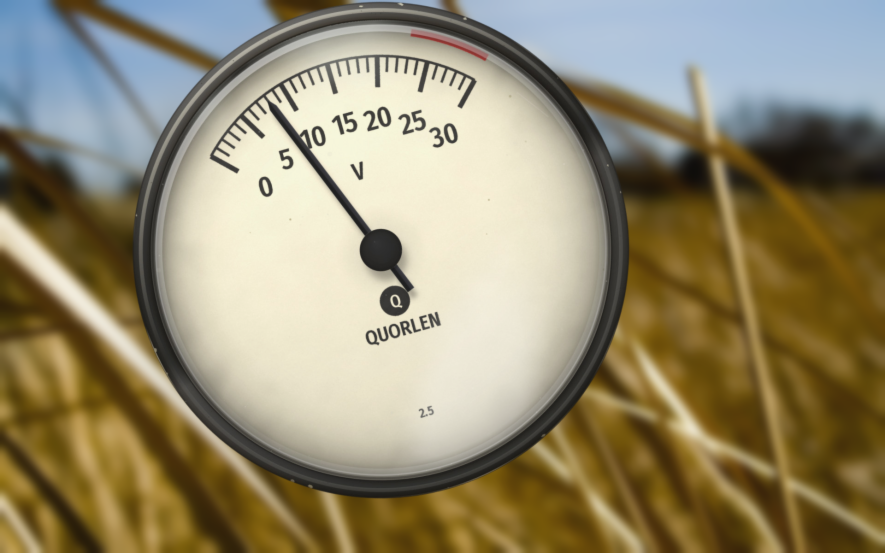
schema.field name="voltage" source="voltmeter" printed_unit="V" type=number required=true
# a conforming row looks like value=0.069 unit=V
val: value=8 unit=V
